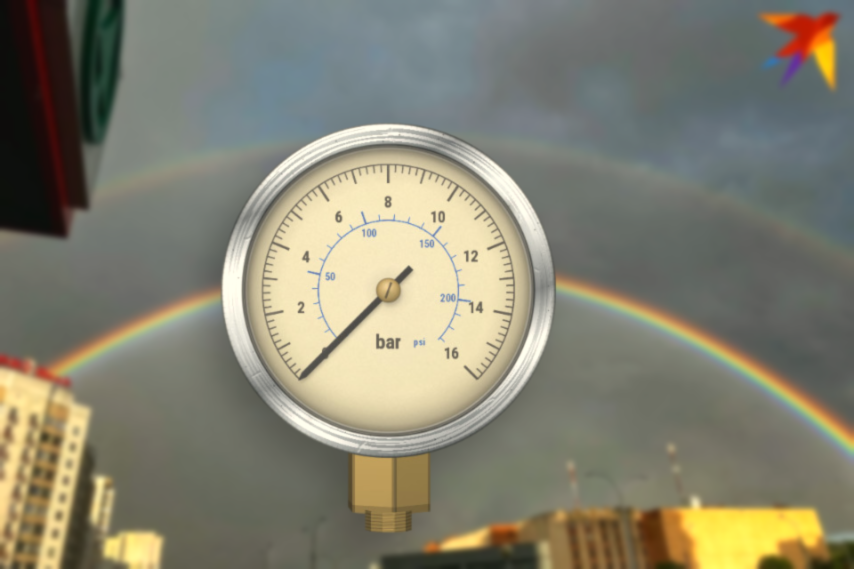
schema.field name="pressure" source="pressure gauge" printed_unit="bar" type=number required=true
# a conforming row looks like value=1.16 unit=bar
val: value=0 unit=bar
